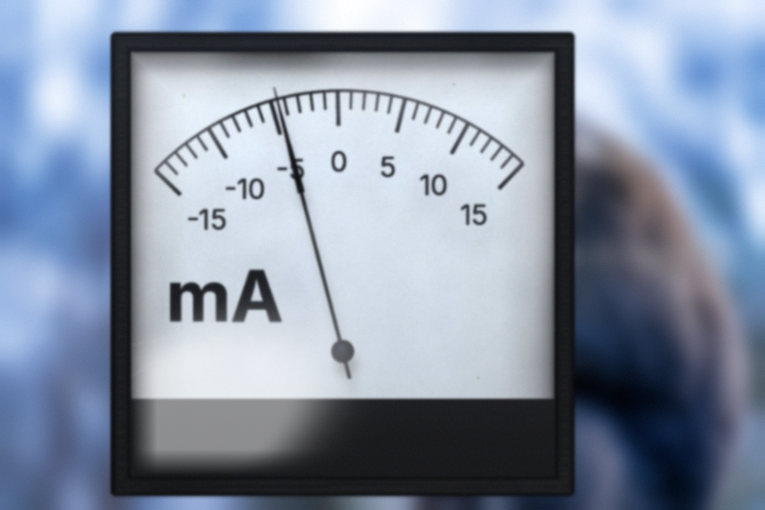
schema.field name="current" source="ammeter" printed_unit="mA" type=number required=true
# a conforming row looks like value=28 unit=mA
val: value=-4.5 unit=mA
